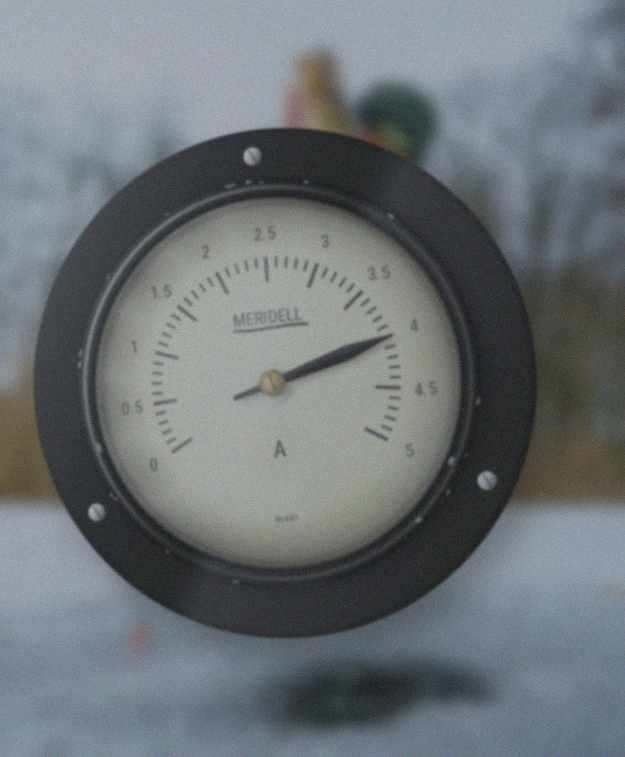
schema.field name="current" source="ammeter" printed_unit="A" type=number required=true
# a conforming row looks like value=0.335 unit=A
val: value=4 unit=A
